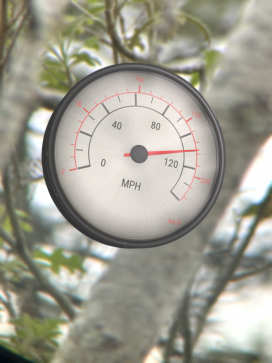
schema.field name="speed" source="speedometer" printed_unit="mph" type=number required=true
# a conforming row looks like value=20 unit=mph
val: value=110 unit=mph
